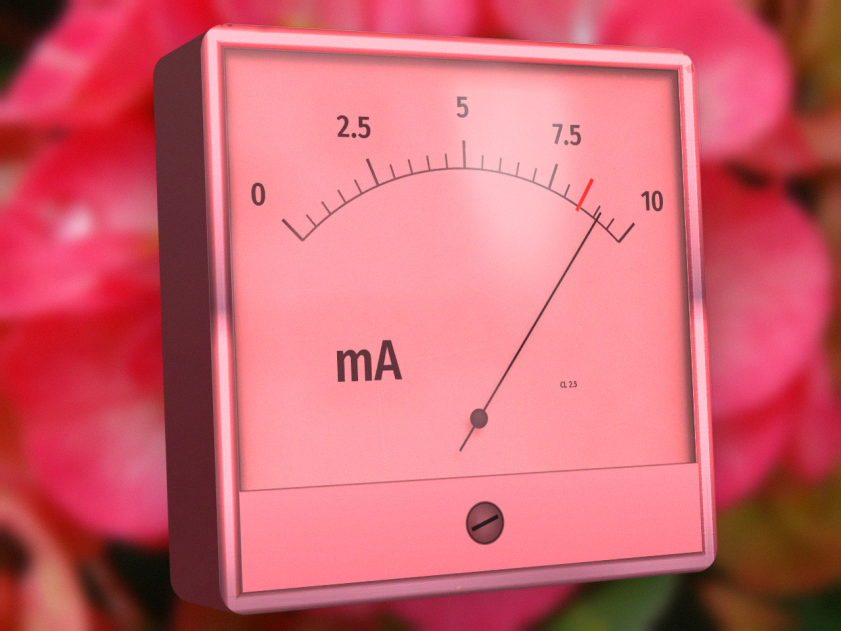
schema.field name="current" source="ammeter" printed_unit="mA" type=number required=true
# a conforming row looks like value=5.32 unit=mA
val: value=9 unit=mA
